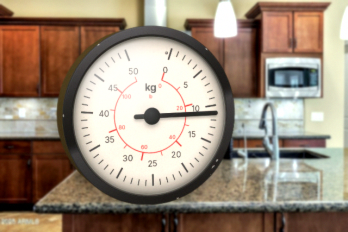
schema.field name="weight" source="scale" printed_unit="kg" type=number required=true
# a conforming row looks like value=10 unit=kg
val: value=11 unit=kg
